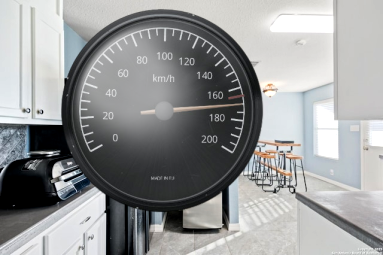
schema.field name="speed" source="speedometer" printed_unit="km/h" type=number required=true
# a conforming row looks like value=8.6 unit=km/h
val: value=170 unit=km/h
